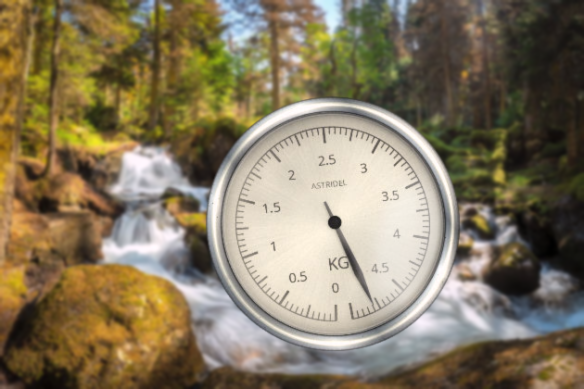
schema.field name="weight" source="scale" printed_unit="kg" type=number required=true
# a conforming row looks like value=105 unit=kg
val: value=4.8 unit=kg
